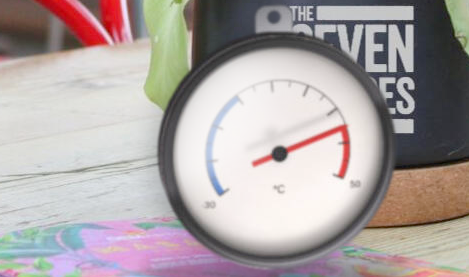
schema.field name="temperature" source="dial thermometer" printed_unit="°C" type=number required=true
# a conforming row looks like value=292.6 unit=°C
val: value=35 unit=°C
